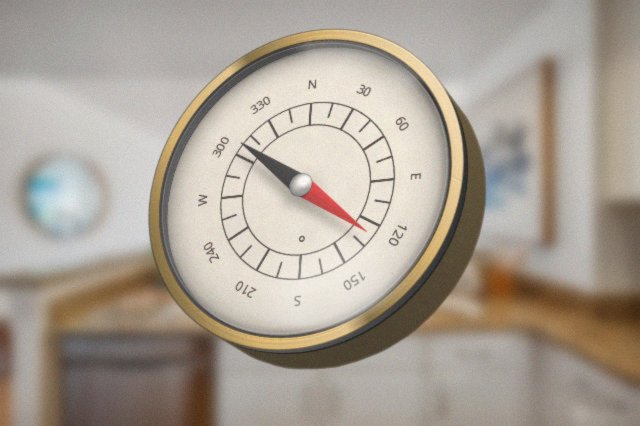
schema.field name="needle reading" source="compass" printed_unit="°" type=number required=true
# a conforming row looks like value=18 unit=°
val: value=127.5 unit=°
